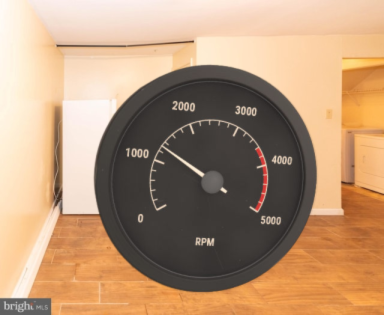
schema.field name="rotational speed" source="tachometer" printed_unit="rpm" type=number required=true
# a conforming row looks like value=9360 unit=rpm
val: value=1300 unit=rpm
